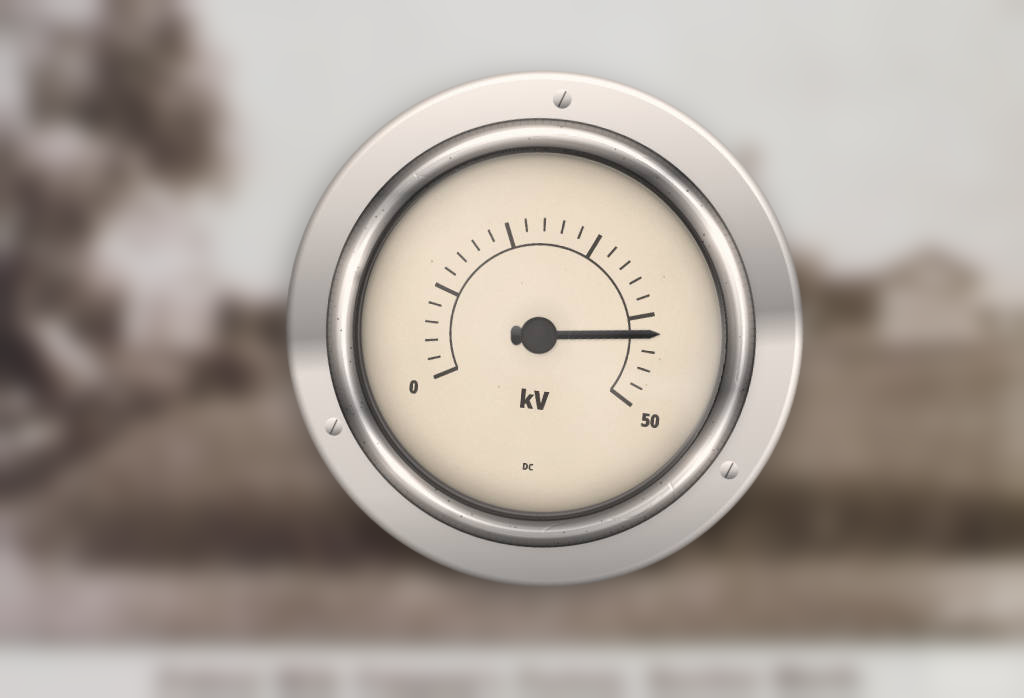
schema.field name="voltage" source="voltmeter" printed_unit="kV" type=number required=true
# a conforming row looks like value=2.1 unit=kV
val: value=42 unit=kV
